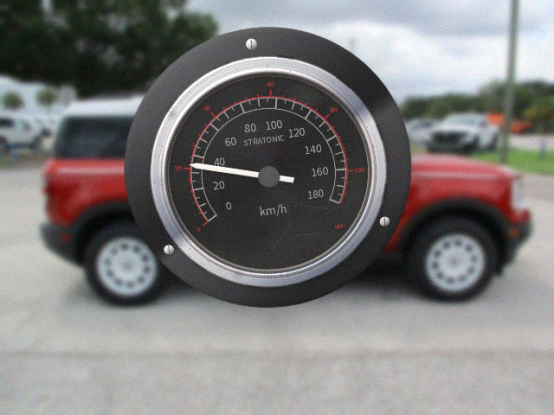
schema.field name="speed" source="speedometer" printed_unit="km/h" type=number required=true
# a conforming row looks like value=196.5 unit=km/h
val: value=35 unit=km/h
